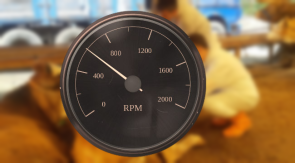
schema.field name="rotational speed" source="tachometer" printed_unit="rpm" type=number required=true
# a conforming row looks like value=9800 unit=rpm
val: value=600 unit=rpm
